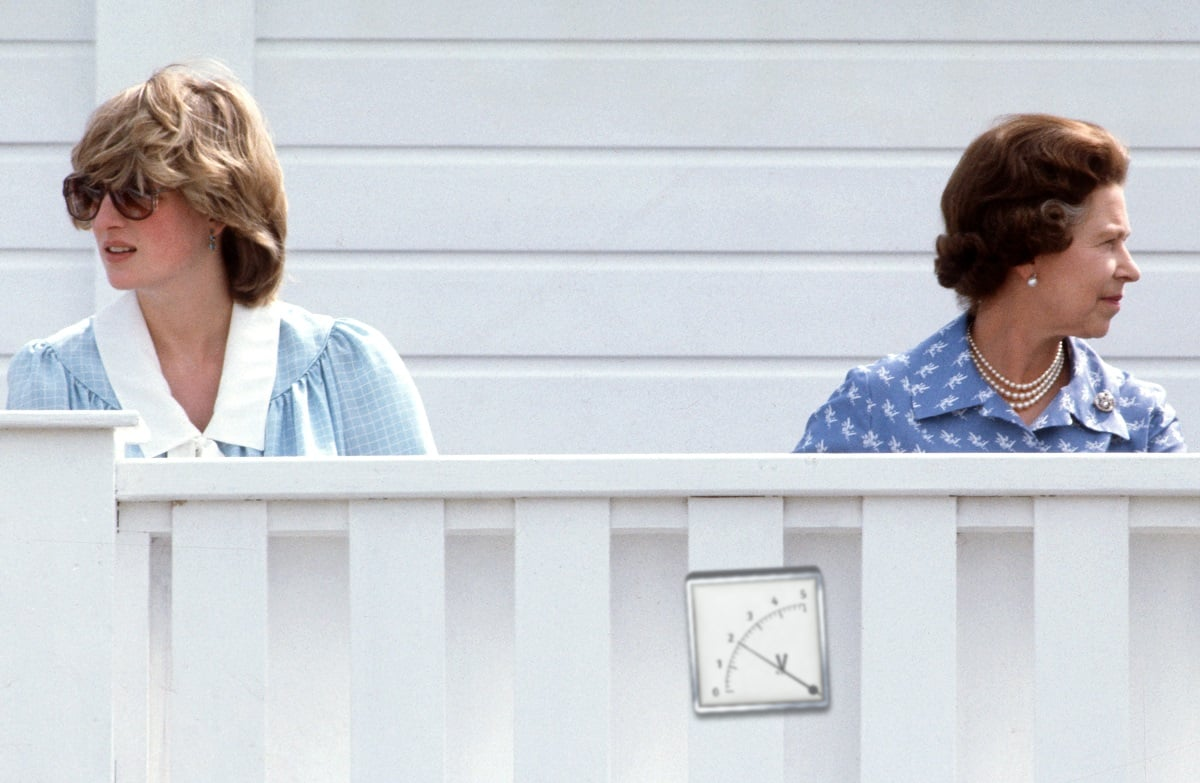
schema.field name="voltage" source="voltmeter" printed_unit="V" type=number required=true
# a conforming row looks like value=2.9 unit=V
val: value=2 unit=V
